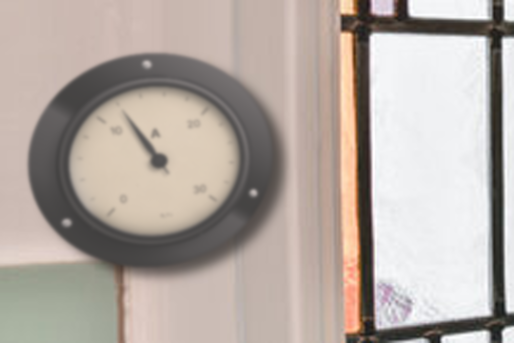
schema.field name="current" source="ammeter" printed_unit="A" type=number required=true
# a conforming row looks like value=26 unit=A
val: value=12 unit=A
